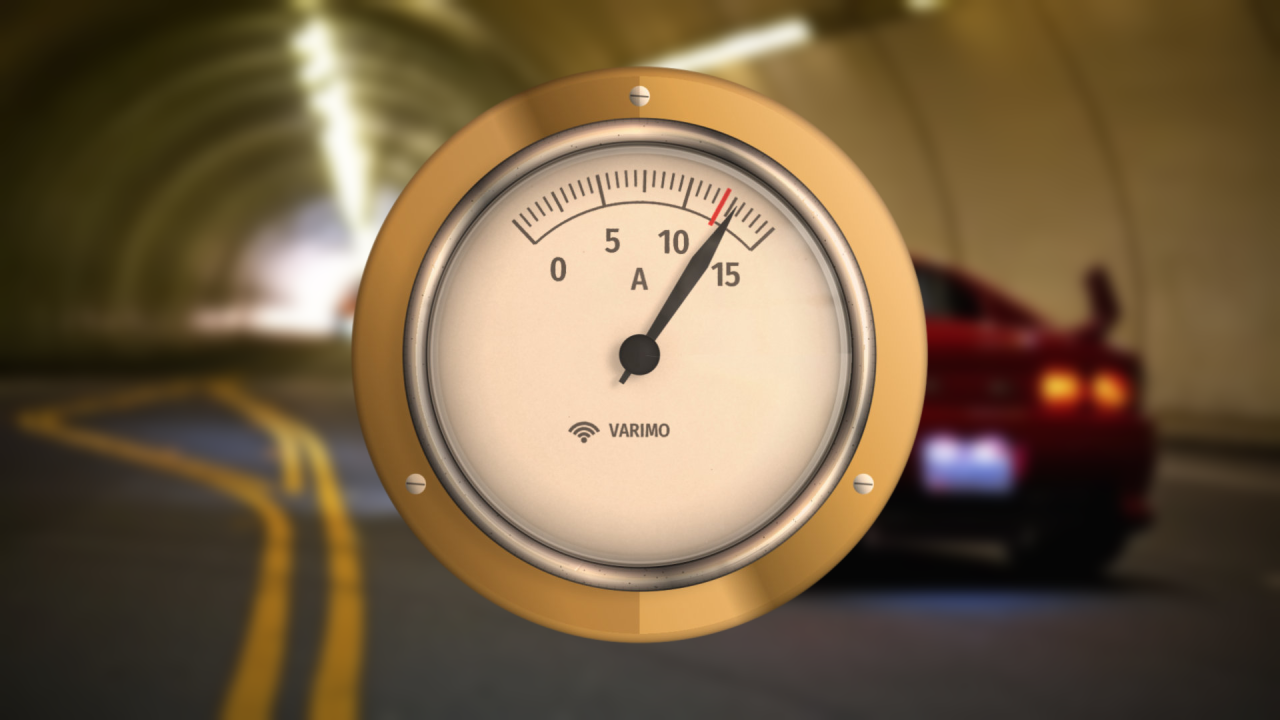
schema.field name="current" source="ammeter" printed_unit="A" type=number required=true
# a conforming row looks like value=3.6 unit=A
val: value=12.75 unit=A
